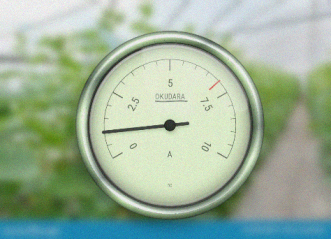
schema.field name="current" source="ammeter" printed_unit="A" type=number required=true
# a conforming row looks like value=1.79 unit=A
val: value=1 unit=A
